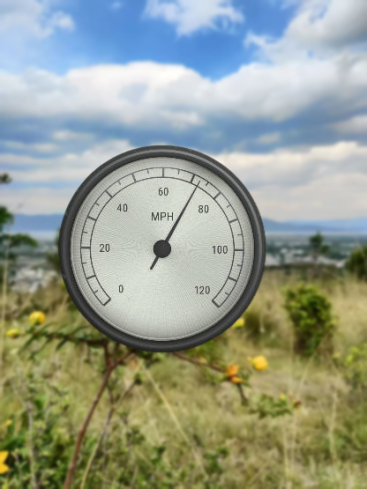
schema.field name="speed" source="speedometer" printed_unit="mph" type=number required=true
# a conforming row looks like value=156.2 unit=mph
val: value=72.5 unit=mph
